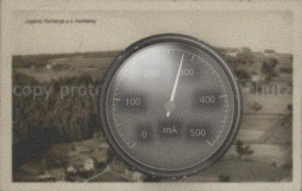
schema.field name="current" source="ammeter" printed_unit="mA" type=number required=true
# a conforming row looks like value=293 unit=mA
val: value=280 unit=mA
